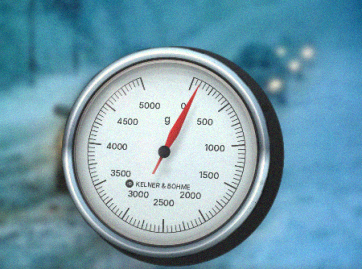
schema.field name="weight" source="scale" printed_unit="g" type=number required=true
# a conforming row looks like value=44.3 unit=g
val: value=100 unit=g
